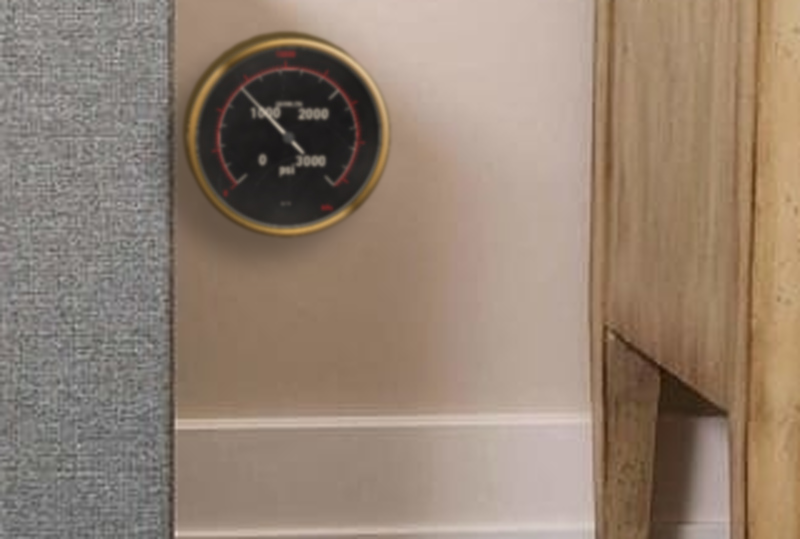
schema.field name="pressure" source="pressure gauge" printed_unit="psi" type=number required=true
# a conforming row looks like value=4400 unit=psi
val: value=1000 unit=psi
